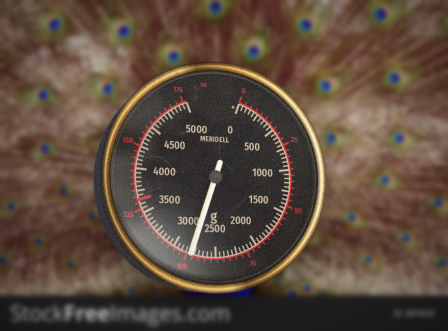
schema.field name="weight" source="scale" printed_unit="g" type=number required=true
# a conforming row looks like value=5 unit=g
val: value=2800 unit=g
